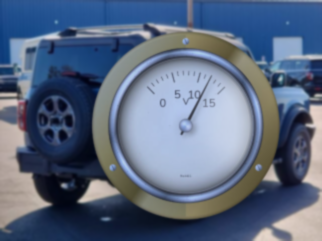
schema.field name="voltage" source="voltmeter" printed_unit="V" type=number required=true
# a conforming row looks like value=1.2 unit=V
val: value=12 unit=V
